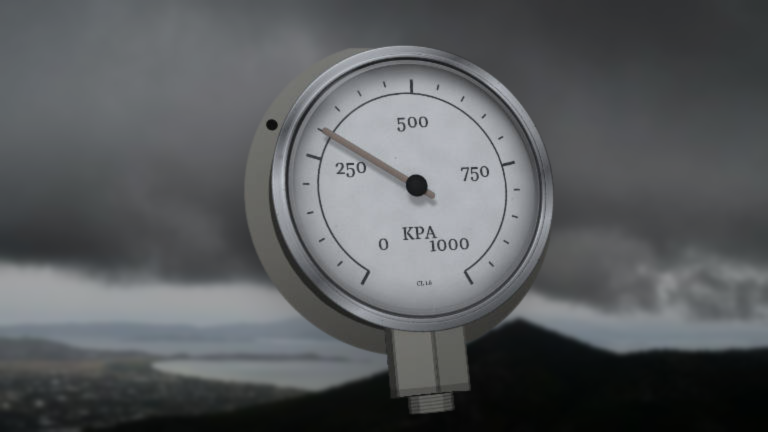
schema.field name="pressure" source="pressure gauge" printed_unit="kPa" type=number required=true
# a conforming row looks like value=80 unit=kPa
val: value=300 unit=kPa
